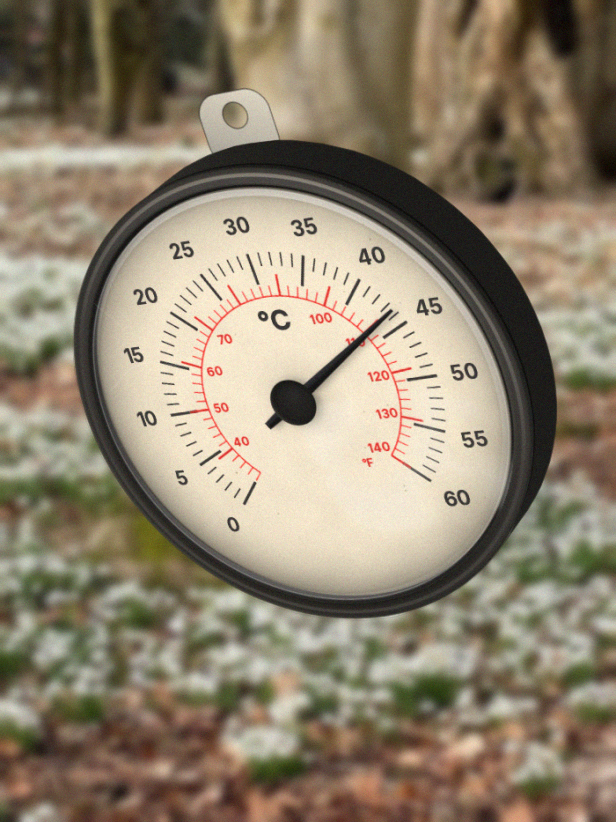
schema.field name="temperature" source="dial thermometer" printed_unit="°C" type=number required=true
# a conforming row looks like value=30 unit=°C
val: value=43.5 unit=°C
